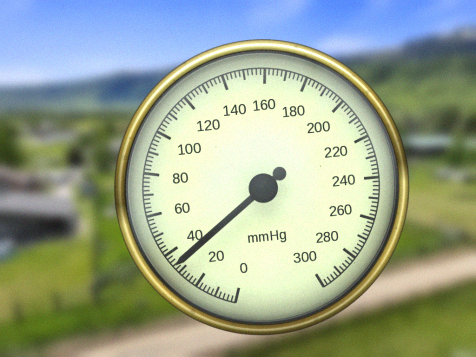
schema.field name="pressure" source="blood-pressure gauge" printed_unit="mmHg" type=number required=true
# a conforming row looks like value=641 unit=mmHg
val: value=34 unit=mmHg
